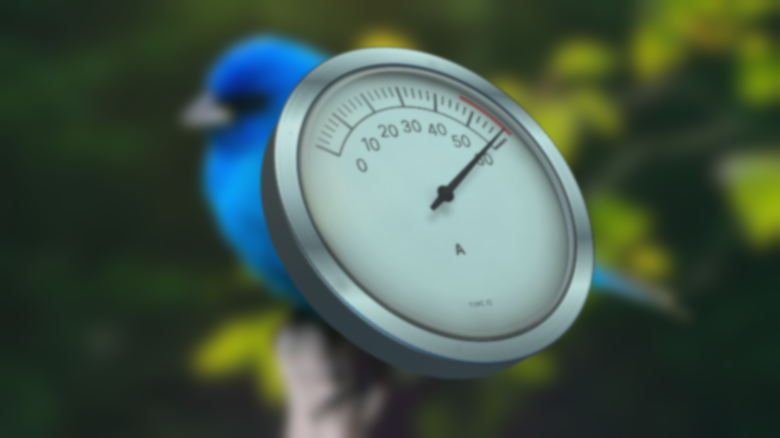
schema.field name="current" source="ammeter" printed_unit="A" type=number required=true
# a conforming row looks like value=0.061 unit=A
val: value=58 unit=A
